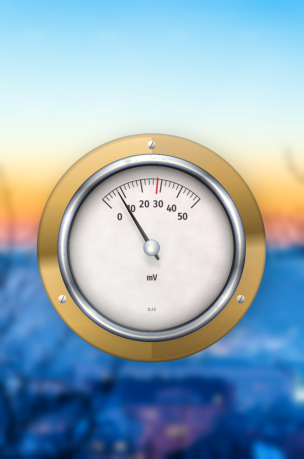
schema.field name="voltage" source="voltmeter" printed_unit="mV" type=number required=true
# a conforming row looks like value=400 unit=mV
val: value=8 unit=mV
